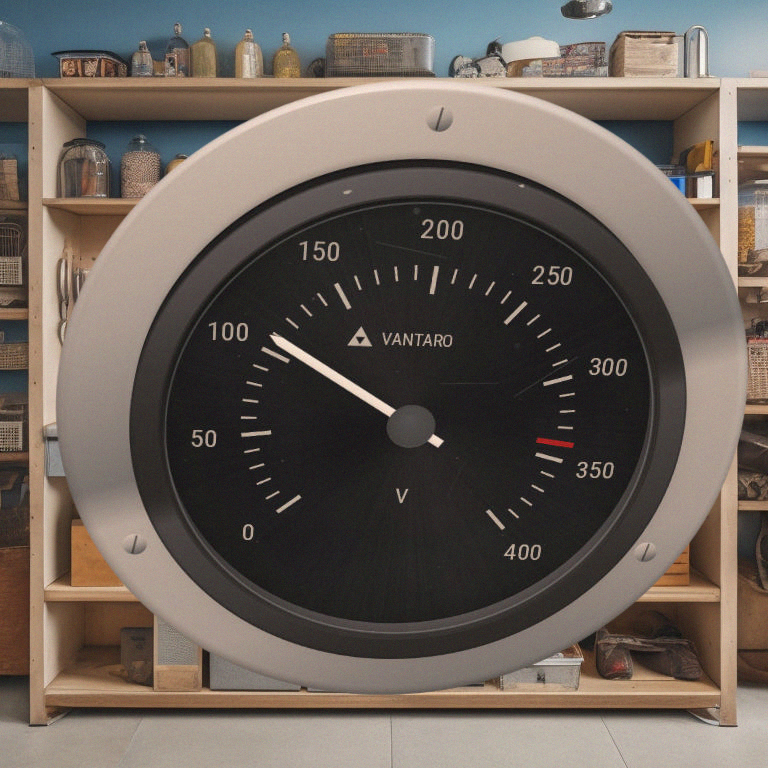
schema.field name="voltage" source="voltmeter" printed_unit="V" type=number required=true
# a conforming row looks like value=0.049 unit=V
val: value=110 unit=V
